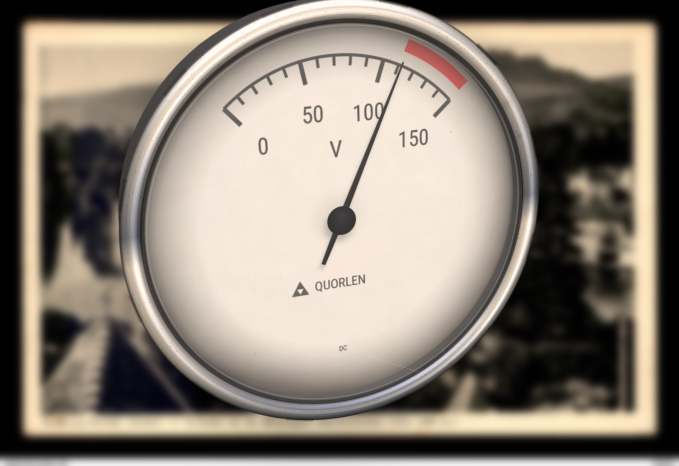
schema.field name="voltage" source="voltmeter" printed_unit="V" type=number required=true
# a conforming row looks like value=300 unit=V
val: value=110 unit=V
